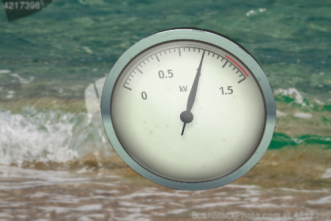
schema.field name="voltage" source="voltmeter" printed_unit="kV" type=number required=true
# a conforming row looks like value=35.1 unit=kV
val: value=1 unit=kV
